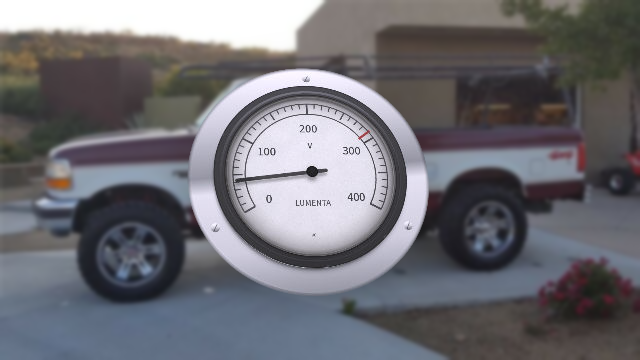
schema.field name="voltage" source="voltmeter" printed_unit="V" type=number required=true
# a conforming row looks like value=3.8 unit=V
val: value=40 unit=V
